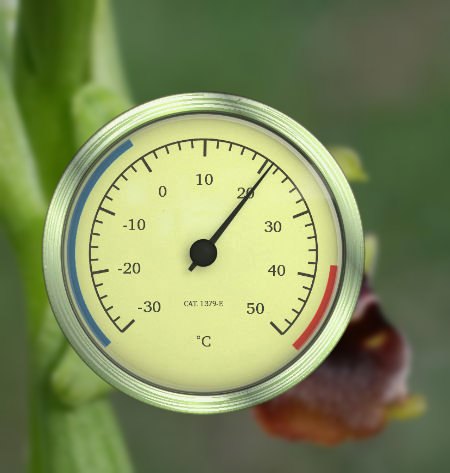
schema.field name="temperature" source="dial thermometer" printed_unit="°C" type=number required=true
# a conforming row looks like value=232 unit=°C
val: value=21 unit=°C
